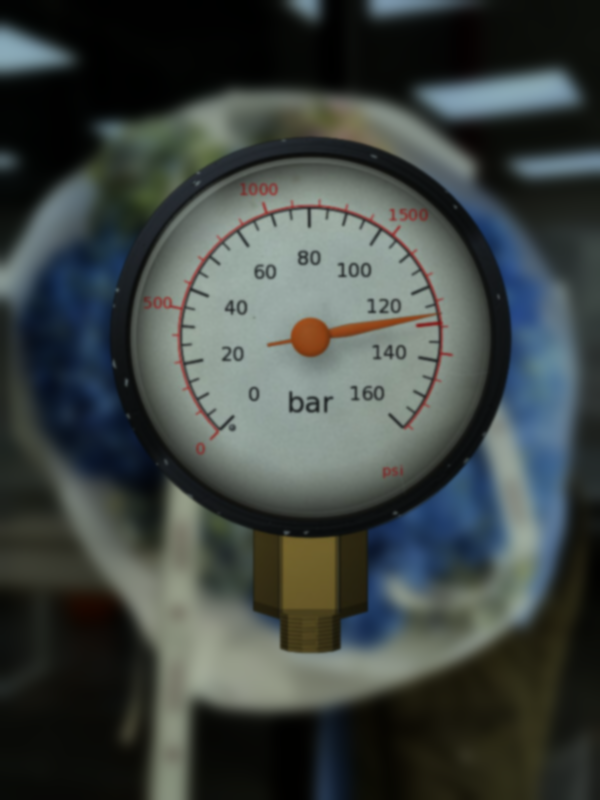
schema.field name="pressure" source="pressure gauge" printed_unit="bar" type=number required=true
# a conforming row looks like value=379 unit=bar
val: value=127.5 unit=bar
